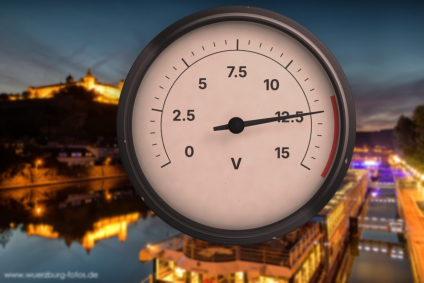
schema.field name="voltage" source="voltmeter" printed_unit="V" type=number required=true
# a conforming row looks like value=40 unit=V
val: value=12.5 unit=V
